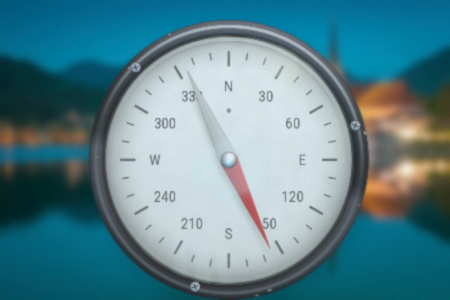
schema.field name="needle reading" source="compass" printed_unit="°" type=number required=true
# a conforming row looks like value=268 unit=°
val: value=155 unit=°
